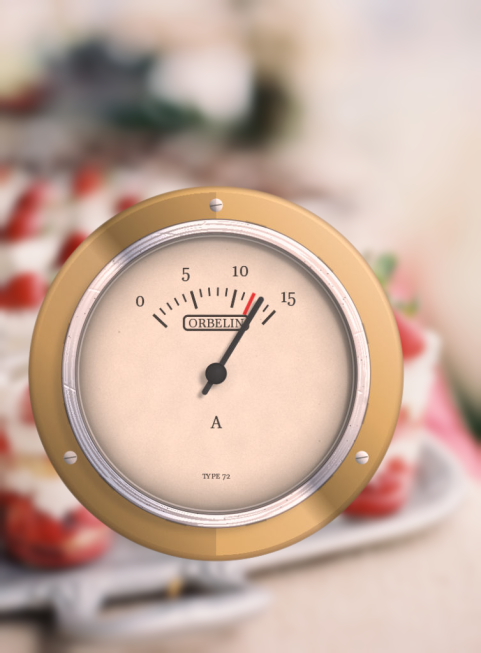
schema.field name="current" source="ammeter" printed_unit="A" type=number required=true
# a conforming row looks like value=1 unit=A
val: value=13 unit=A
